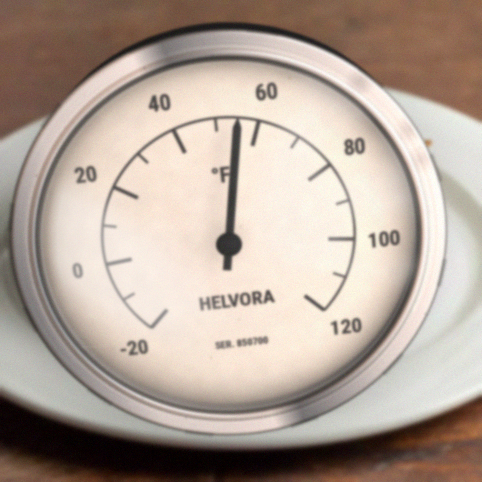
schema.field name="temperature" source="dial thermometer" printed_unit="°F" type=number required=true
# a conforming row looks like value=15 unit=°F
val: value=55 unit=°F
